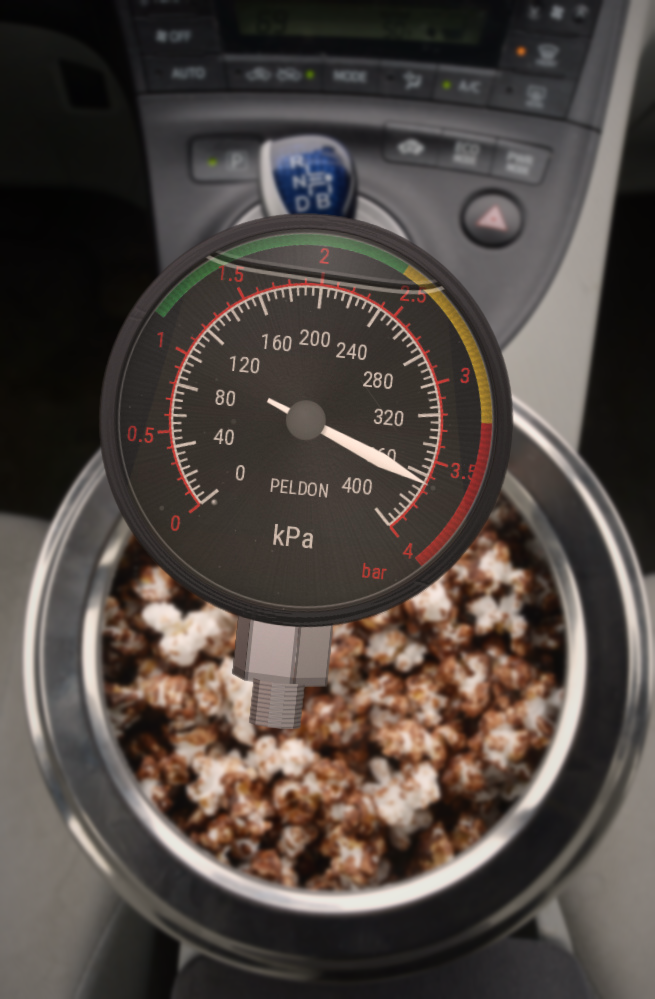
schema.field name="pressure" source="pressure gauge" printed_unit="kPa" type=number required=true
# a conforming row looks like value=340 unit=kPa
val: value=365 unit=kPa
